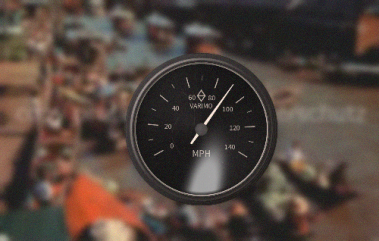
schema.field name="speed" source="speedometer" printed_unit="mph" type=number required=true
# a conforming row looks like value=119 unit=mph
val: value=90 unit=mph
